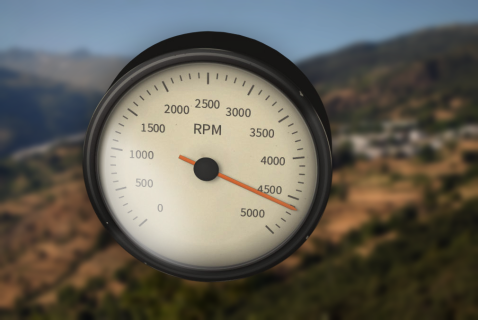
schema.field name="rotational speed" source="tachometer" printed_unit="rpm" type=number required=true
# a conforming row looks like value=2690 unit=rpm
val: value=4600 unit=rpm
